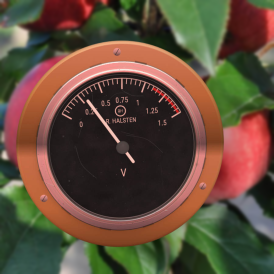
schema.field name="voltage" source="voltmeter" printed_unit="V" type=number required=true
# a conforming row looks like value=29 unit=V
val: value=0.3 unit=V
